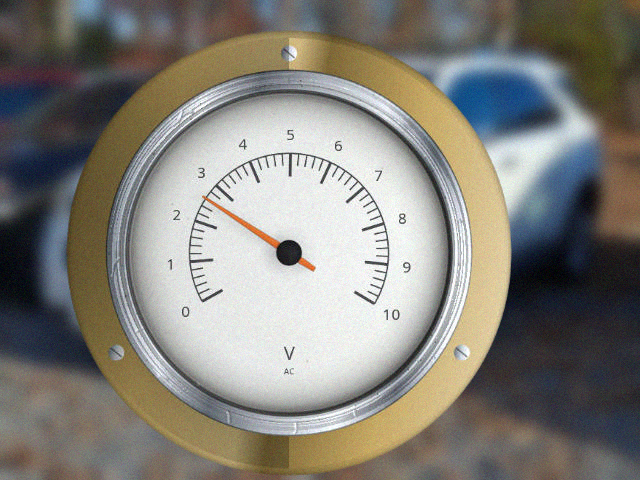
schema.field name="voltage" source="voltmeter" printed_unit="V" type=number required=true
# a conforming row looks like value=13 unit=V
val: value=2.6 unit=V
